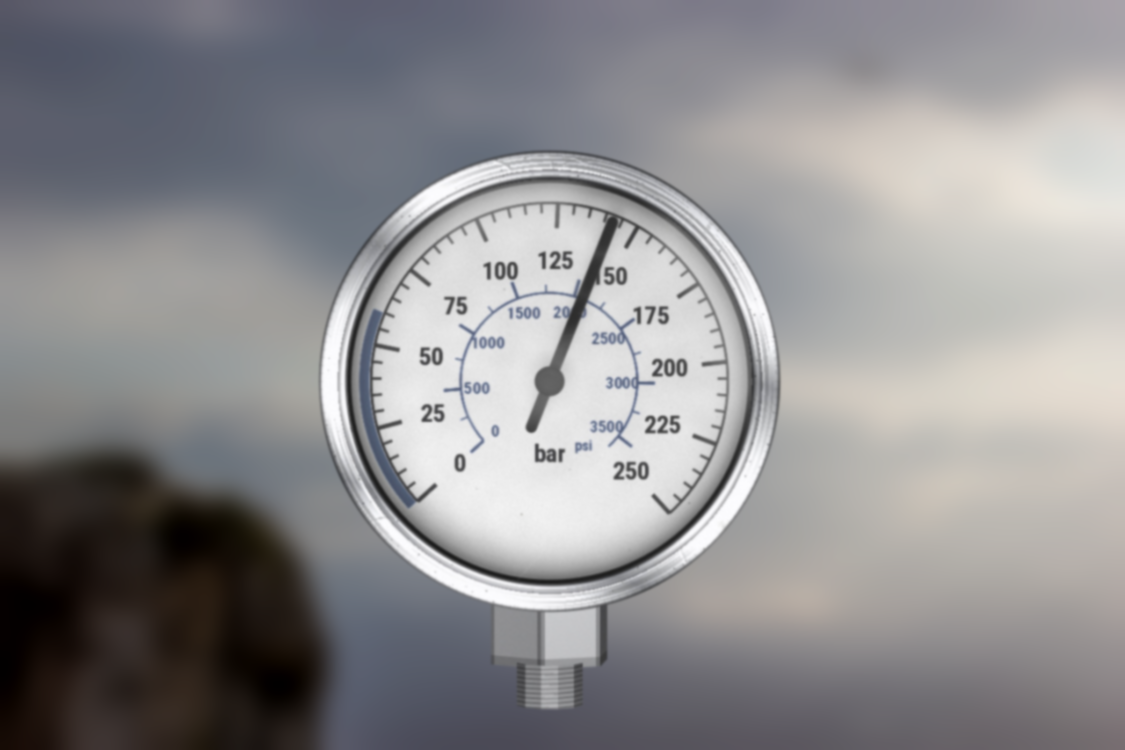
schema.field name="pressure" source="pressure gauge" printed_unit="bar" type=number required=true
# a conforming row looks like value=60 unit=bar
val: value=142.5 unit=bar
